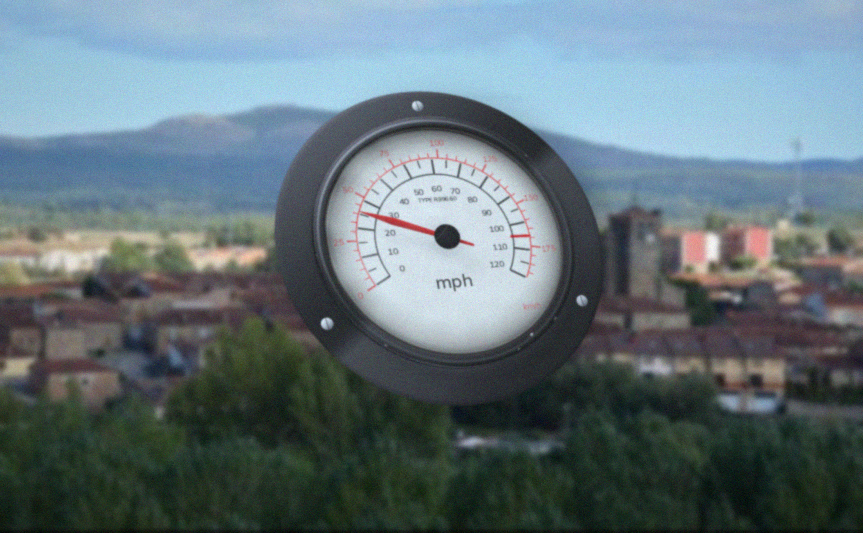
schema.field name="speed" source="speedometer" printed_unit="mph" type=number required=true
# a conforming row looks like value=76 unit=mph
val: value=25 unit=mph
